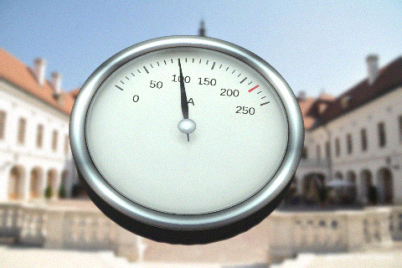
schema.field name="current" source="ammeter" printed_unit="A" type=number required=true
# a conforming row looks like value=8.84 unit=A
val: value=100 unit=A
